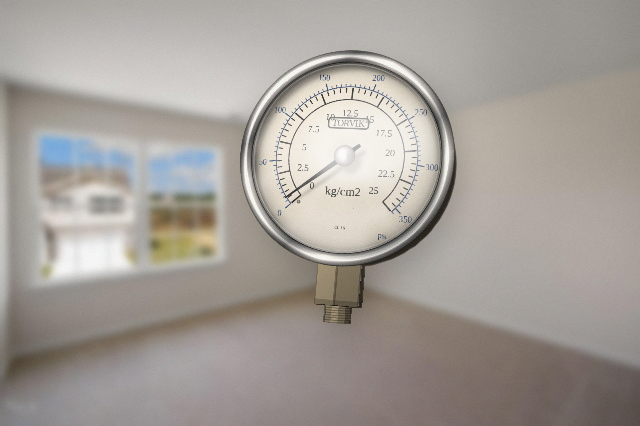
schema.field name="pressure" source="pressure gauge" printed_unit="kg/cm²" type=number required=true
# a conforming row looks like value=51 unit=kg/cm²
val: value=0.5 unit=kg/cm²
